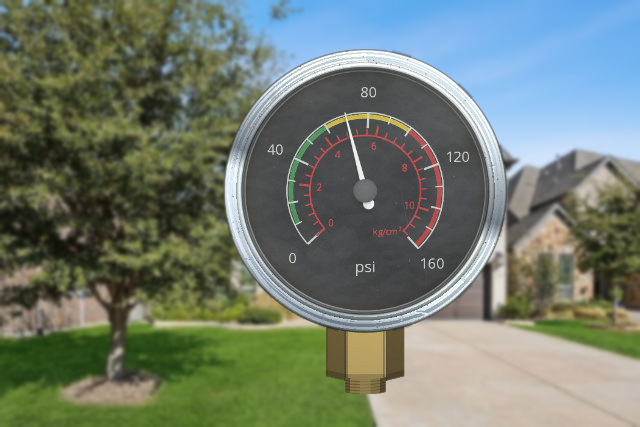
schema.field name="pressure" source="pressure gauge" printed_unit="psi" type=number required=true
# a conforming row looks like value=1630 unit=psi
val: value=70 unit=psi
